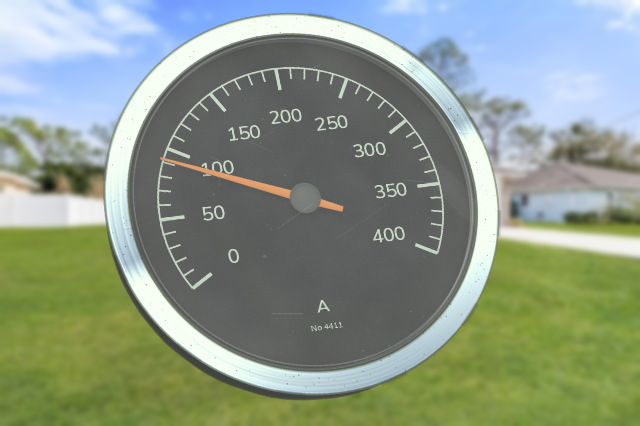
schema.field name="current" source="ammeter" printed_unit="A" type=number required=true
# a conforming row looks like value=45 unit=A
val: value=90 unit=A
